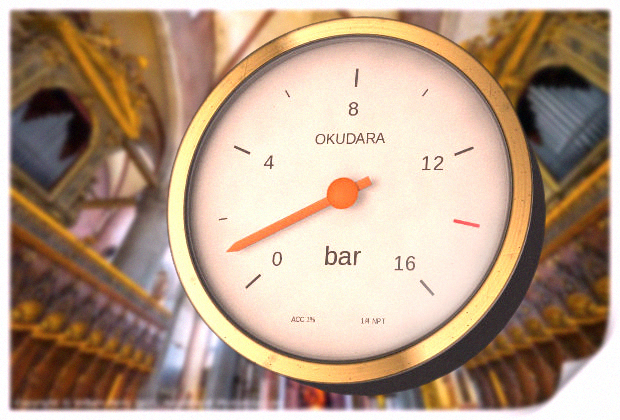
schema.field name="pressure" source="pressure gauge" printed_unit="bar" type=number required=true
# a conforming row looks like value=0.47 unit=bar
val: value=1 unit=bar
